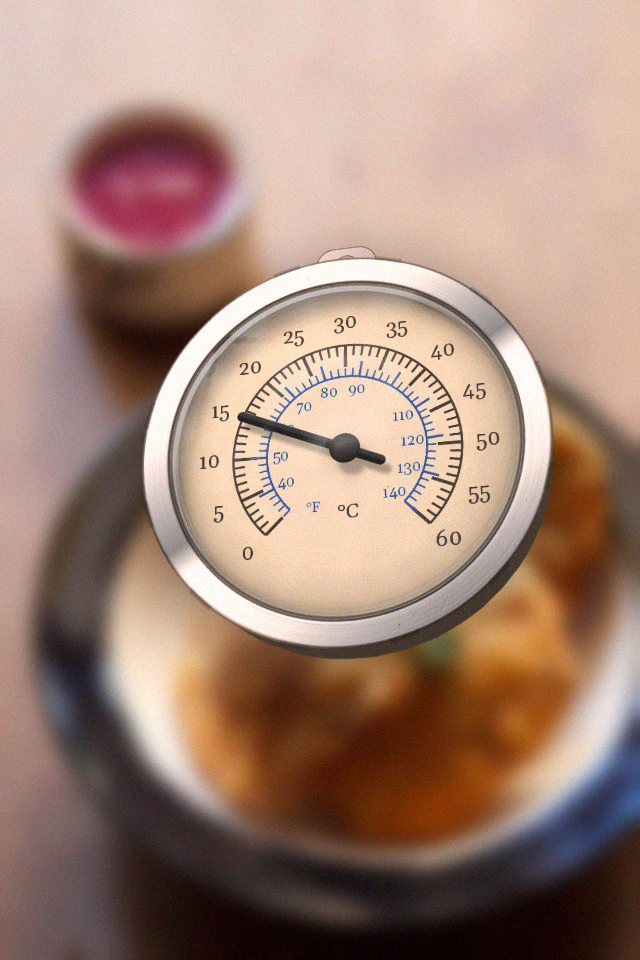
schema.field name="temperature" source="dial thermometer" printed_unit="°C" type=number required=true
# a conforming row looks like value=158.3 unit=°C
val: value=15 unit=°C
